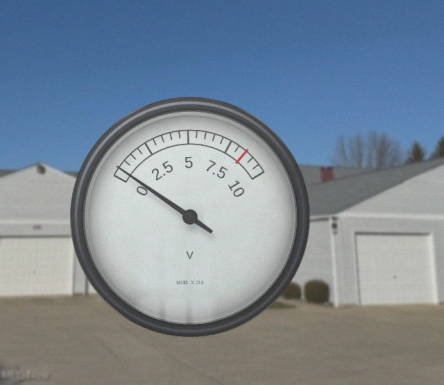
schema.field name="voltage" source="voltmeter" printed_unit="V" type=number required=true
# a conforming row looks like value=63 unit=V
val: value=0.5 unit=V
